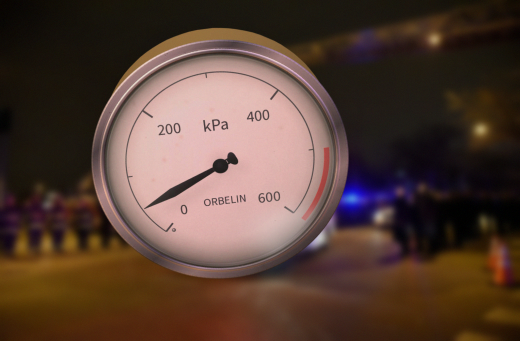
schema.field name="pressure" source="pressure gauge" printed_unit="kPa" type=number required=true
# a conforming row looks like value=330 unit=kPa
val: value=50 unit=kPa
